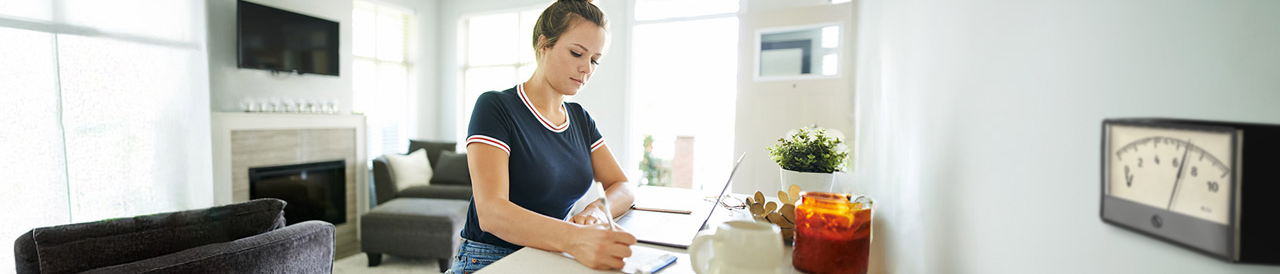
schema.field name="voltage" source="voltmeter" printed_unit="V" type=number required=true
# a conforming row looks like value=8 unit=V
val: value=7 unit=V
